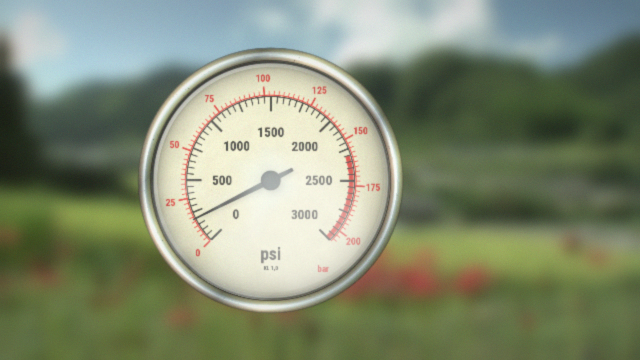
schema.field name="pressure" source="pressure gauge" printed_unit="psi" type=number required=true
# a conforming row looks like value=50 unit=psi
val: value=200 unit=psi
